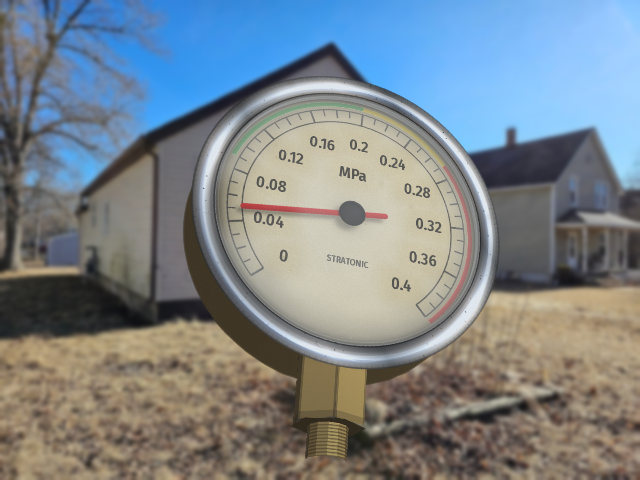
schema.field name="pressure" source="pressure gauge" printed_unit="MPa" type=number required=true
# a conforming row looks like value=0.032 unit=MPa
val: value=0.05 unit=MPa
